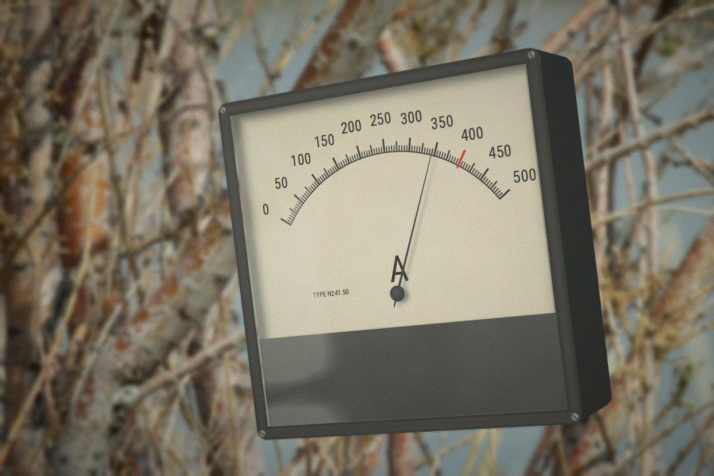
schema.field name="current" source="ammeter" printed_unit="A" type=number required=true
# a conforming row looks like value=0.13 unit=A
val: value=350 unit=A
